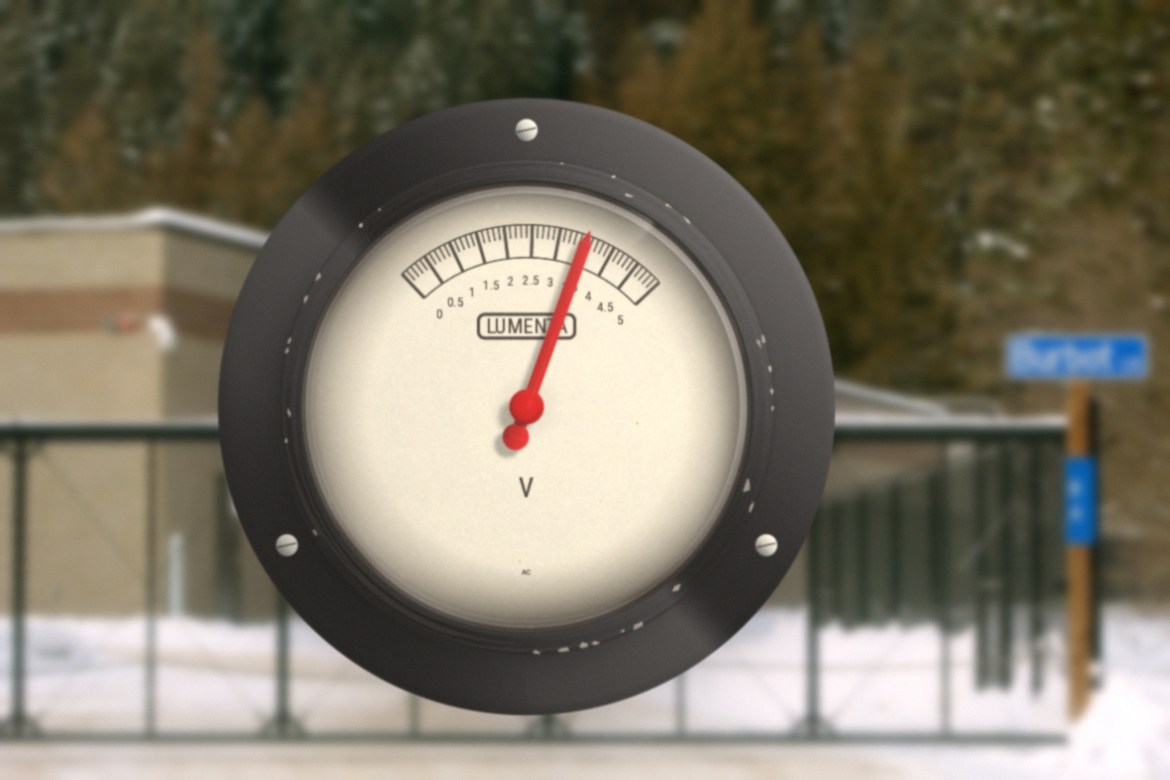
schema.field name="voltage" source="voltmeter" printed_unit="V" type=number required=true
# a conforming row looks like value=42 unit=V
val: value=3.5 unit=V
